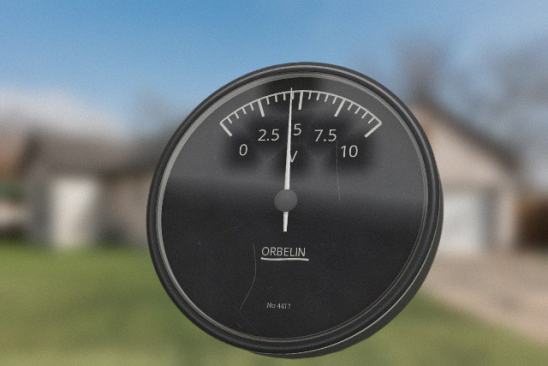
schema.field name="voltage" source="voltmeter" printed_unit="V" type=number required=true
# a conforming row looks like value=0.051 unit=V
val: value=4.5 unit=V
